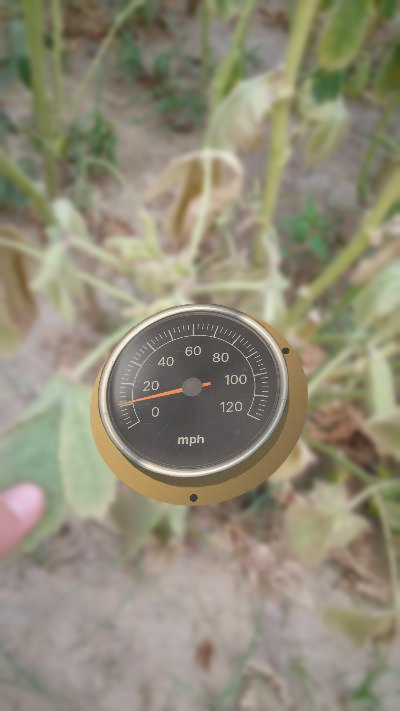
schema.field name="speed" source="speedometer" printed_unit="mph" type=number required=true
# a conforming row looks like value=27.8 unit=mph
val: value=10 unit=mph
